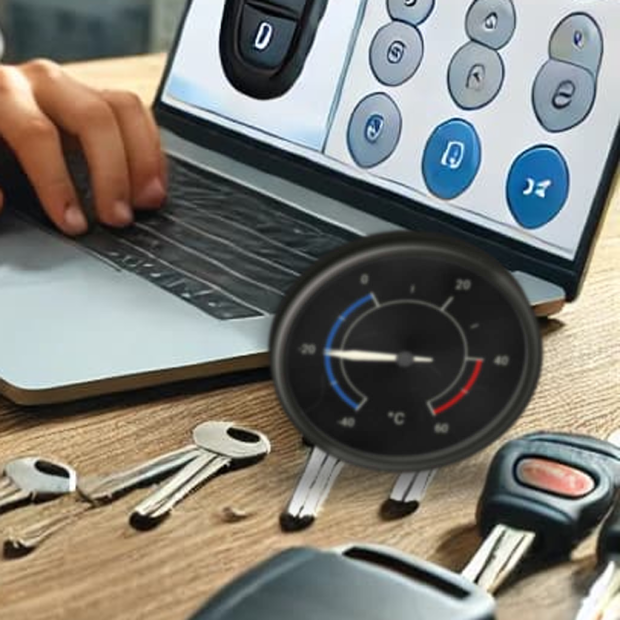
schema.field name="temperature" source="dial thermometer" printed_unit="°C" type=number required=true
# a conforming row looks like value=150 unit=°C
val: value=-20 unit=°C
